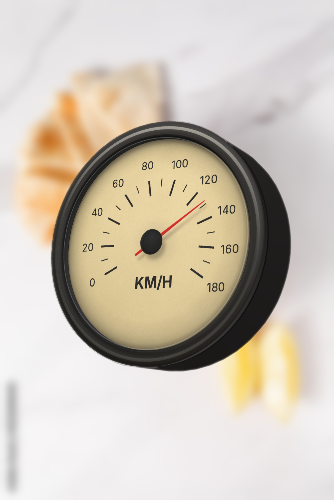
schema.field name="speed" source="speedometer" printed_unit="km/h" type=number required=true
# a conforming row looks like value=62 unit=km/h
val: value=130 unit=km/h
